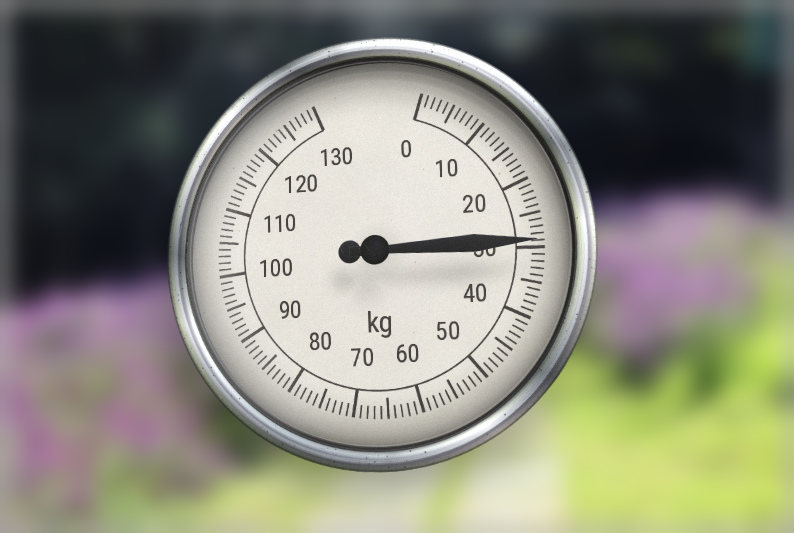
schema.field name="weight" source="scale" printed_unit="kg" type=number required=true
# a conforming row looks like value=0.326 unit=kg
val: value=29 unit=kg
